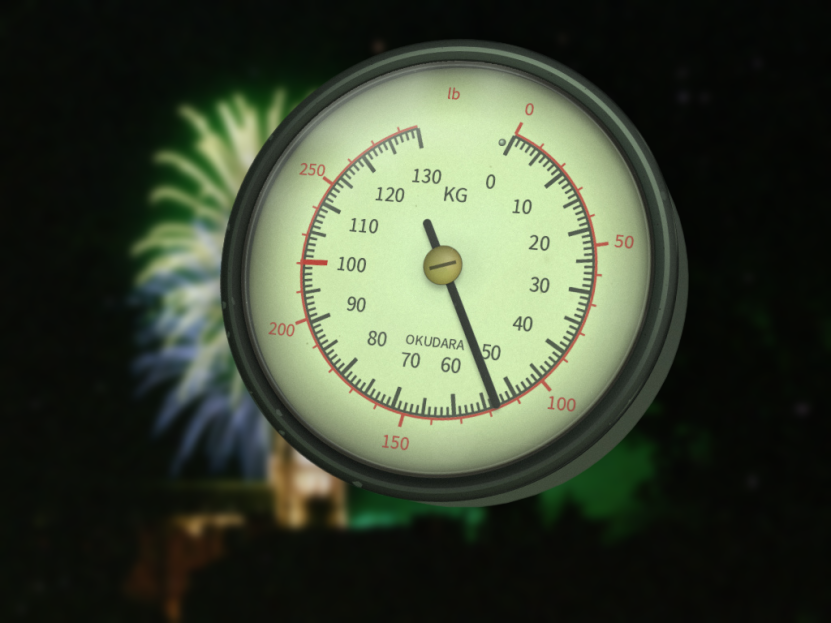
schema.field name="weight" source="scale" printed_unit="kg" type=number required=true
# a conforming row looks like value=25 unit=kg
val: value=53 unit=kg
